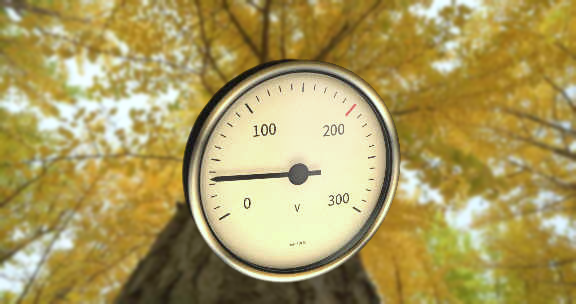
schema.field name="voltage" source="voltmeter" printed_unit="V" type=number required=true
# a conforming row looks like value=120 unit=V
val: value=35 unit=V
